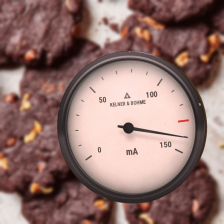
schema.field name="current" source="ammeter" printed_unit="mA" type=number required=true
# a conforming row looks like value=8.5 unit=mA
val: value=140 unit=mA
